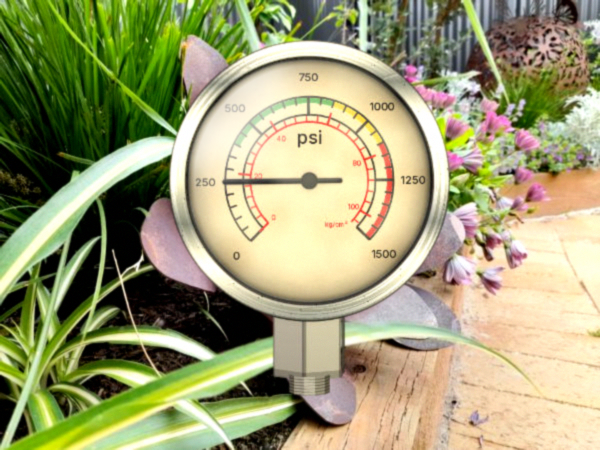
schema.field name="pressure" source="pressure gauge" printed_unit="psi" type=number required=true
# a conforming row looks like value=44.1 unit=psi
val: value=250 unit=psi
